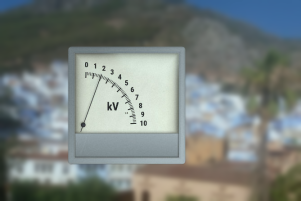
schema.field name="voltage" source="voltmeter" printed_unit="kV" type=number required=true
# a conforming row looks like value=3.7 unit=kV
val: value=2 unit=kV
